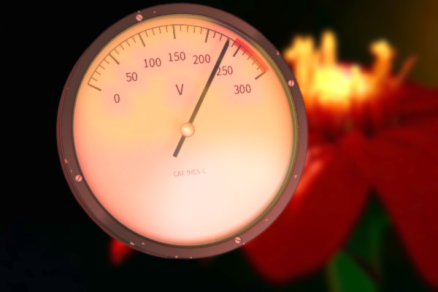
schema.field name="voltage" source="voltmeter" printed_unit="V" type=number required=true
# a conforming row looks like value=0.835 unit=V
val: value=230 unit=V
